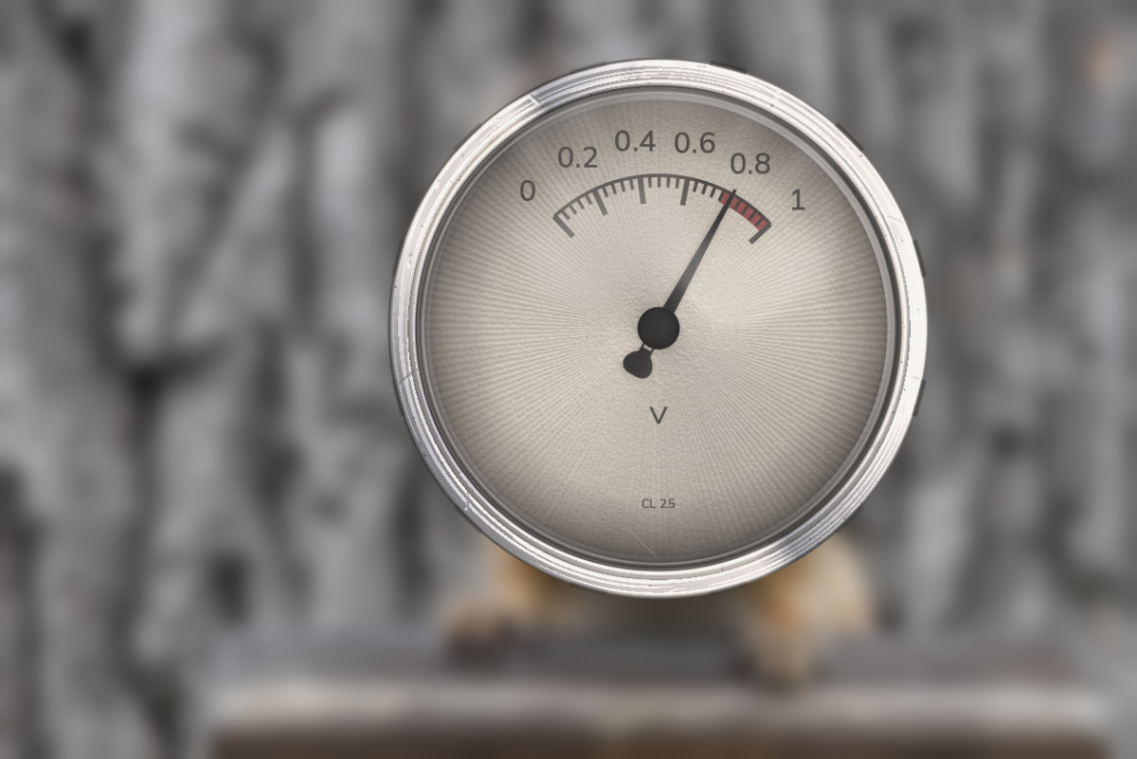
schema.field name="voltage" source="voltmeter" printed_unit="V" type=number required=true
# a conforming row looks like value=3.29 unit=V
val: value=0.8 unit=V
